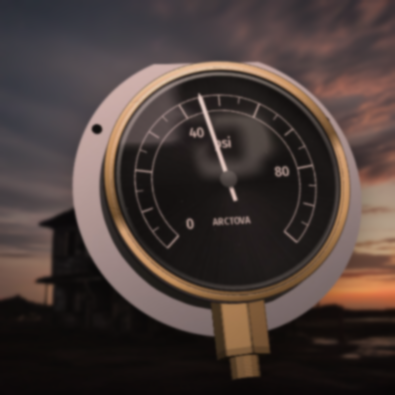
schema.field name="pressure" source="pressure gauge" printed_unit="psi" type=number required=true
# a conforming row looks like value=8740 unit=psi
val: value=45 unit=psi
